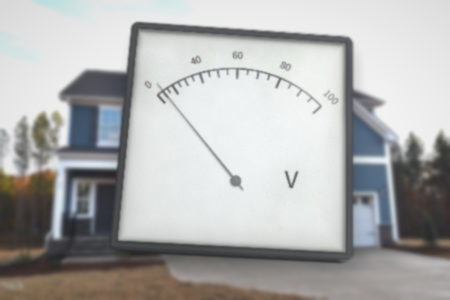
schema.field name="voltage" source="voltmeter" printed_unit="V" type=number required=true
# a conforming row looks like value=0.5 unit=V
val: value=10 unit=V
